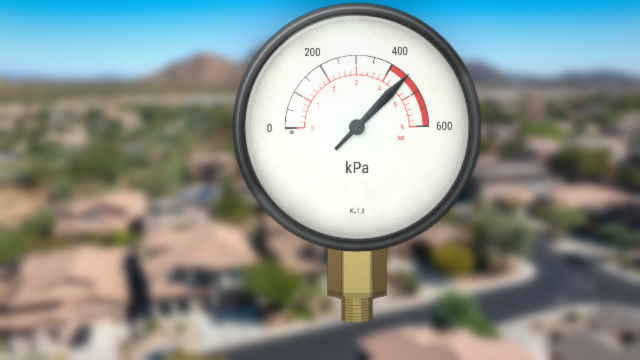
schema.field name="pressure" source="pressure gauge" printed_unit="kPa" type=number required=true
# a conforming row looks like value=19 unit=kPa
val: value=450 unit=kPa
